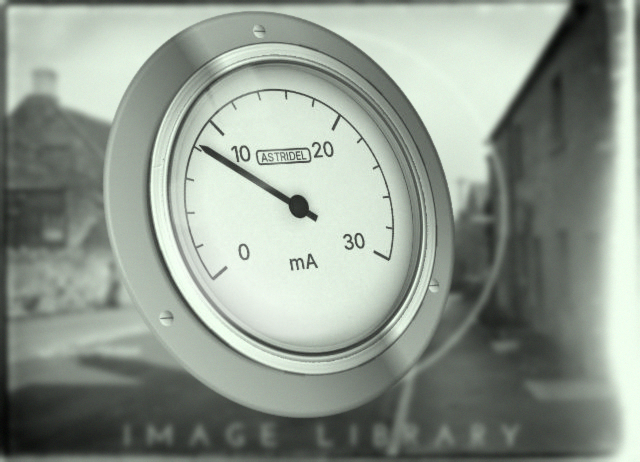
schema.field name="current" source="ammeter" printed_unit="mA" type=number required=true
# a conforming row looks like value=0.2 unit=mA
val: value=8 unit=mA
